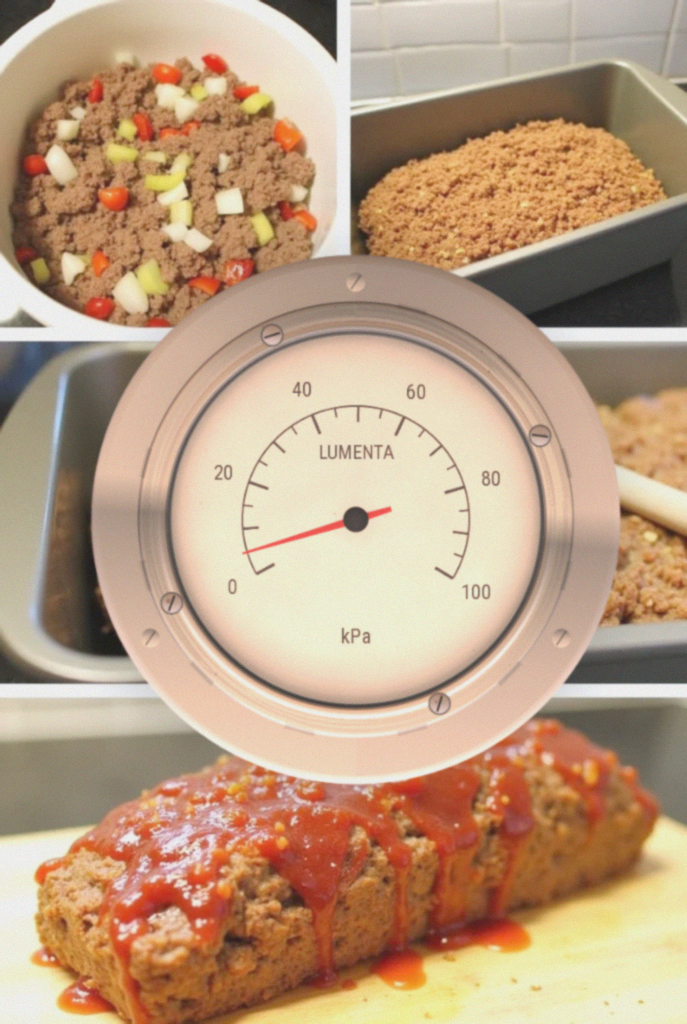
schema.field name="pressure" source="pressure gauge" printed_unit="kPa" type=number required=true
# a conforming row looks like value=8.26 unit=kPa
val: value=5 unit=kPa
